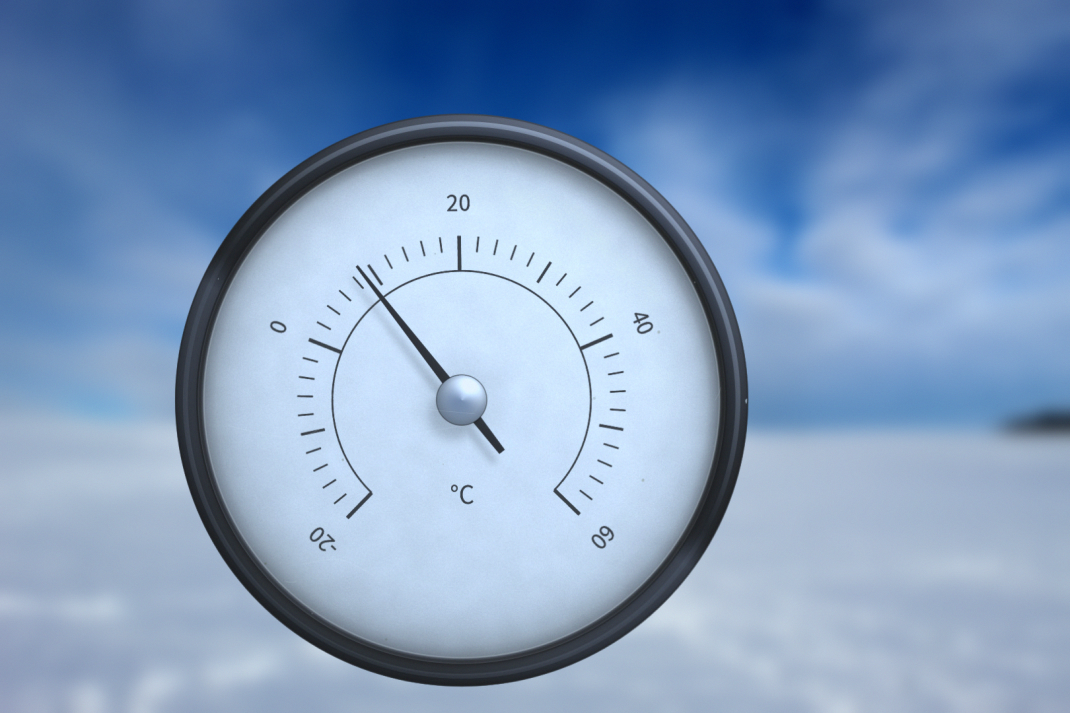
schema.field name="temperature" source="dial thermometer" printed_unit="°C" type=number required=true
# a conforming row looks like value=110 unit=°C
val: value=9 unit=°C
